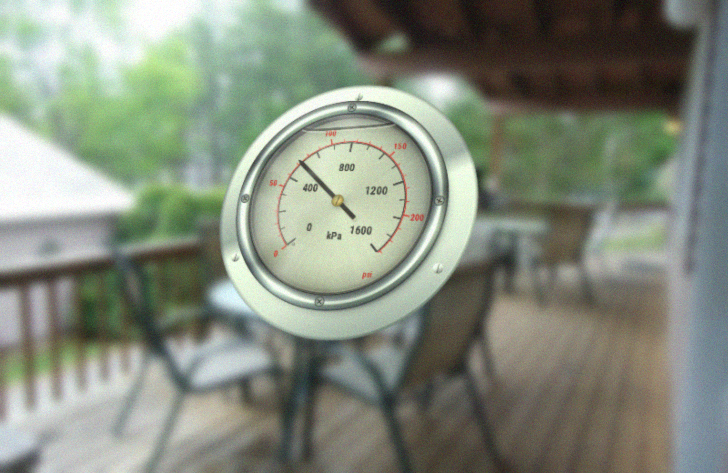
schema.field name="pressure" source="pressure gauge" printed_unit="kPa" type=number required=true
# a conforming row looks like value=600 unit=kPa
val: value=500 unit=kPa
